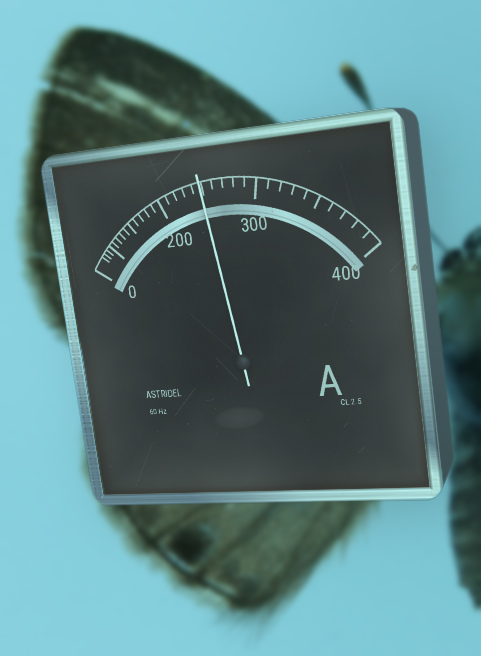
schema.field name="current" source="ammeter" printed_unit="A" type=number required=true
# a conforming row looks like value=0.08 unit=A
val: value=250 unit=A
